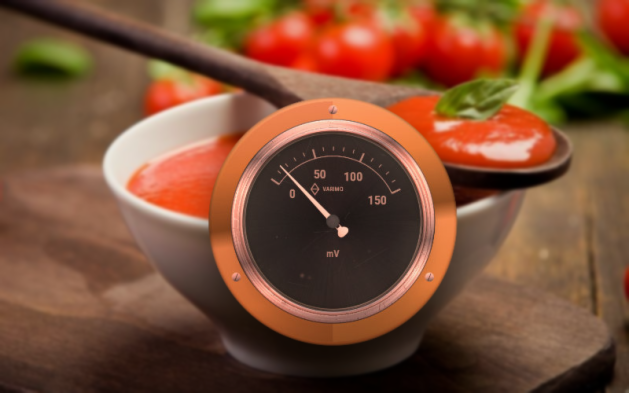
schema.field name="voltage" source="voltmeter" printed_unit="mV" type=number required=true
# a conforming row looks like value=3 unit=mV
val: value=15 unit=mV
